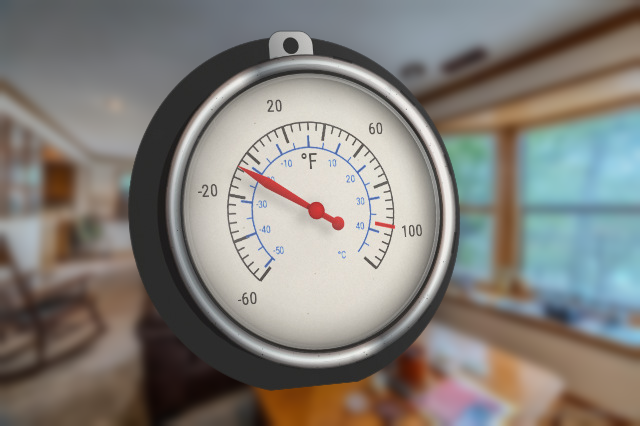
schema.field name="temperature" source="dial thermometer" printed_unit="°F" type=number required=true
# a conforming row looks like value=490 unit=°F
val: value=-8 unit=°F
